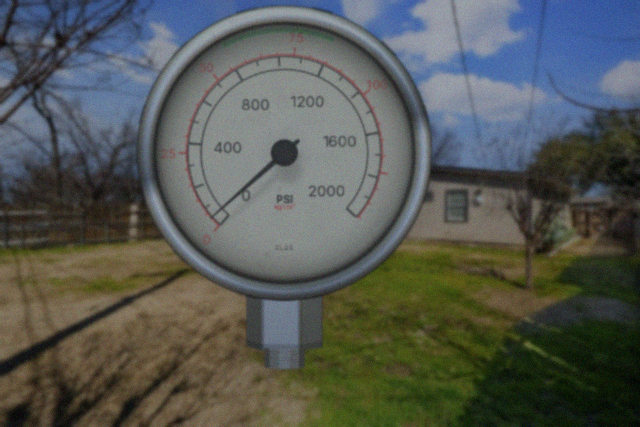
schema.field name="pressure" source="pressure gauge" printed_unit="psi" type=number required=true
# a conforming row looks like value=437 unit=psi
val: value=50 unit=psi
